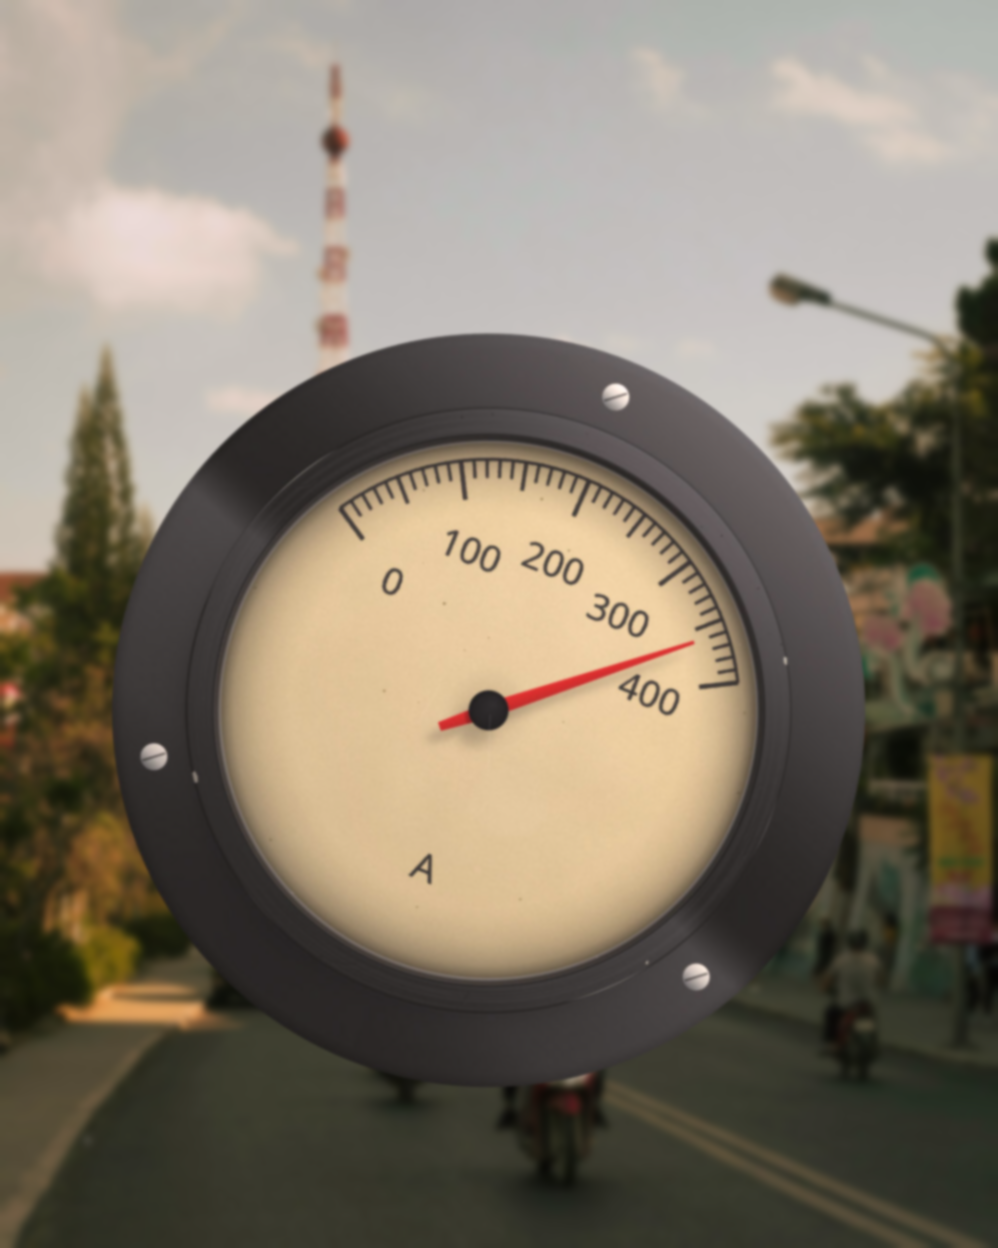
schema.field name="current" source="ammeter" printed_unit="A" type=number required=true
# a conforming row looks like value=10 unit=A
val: value=360 unit=A
